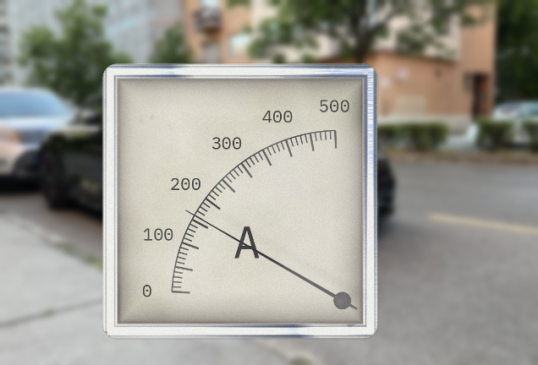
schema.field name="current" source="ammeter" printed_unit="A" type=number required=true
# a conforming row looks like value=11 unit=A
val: value=160 unit=A
